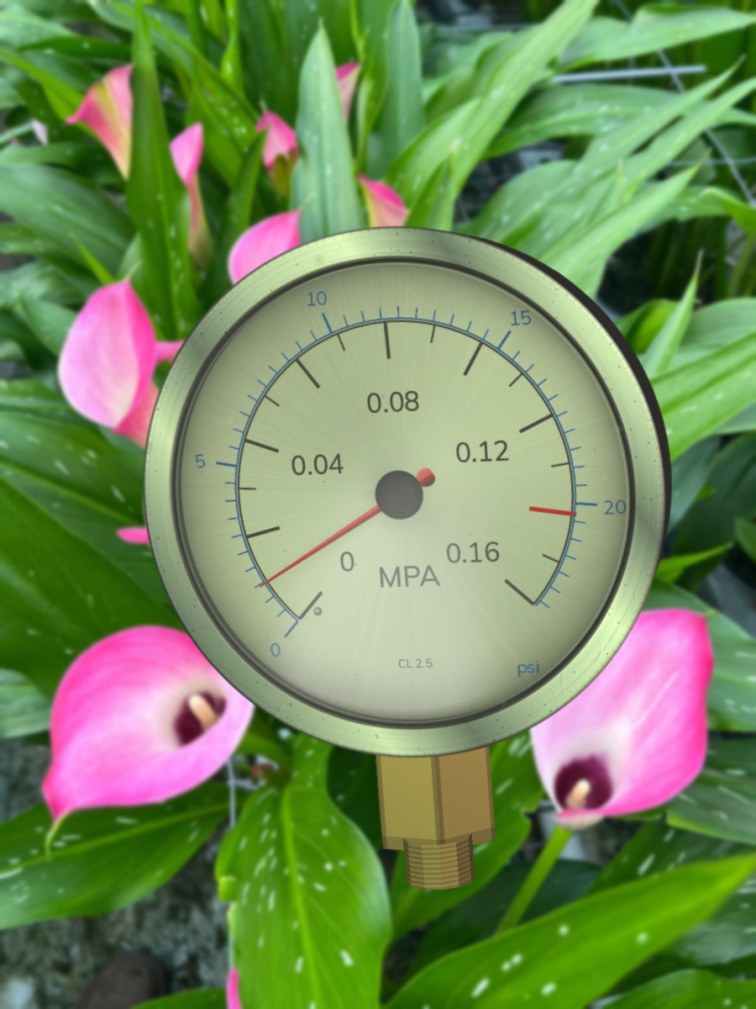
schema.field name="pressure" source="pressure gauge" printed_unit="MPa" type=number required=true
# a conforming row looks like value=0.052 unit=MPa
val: value=0.01 unit=MPa
